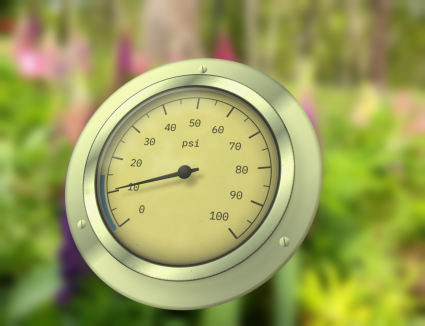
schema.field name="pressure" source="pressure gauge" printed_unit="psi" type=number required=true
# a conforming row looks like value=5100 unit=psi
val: value=10 unit=psi
